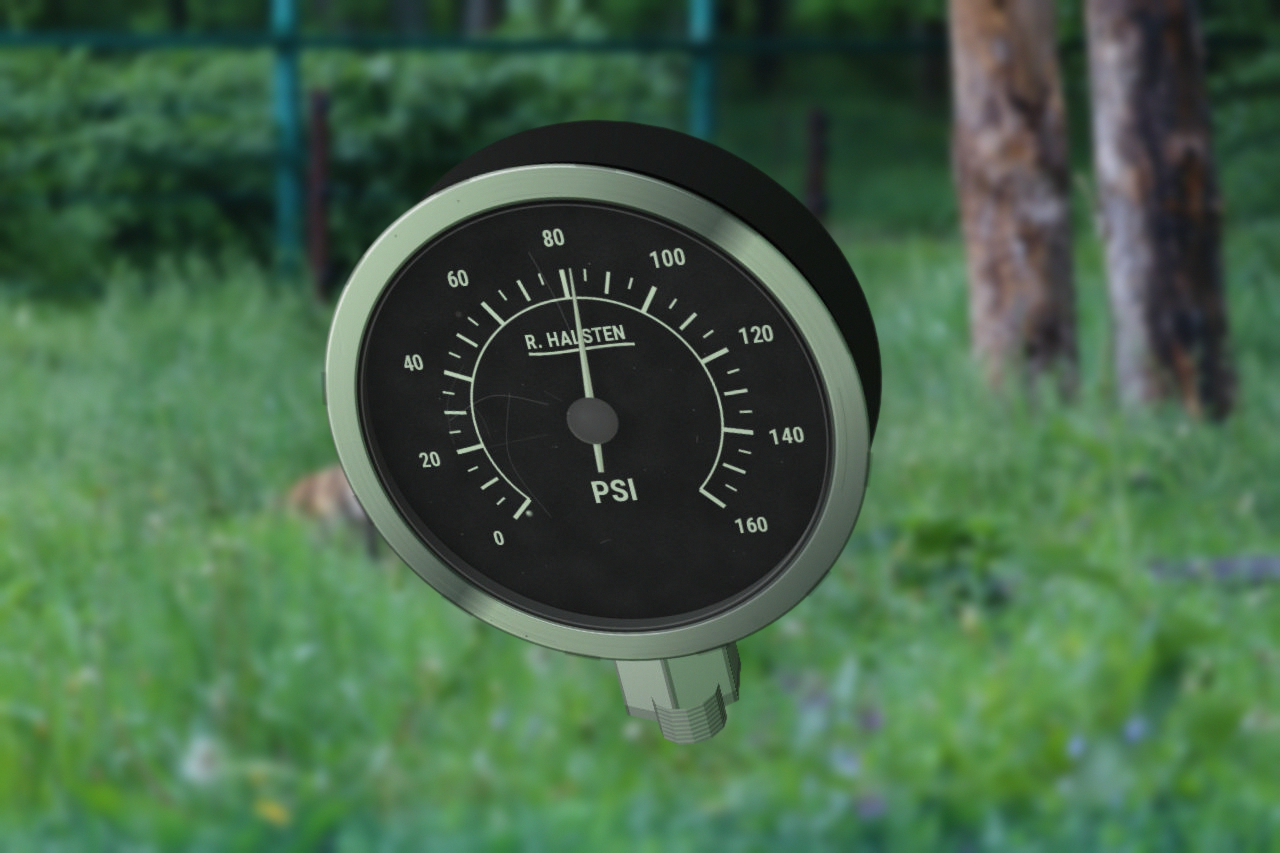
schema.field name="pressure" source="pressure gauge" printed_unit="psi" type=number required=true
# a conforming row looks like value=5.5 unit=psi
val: value=82.5 unit=psi
